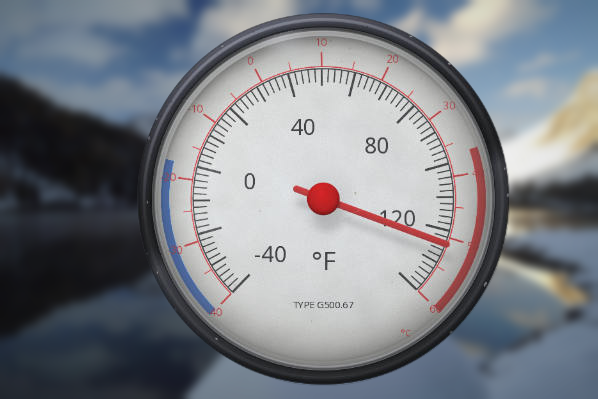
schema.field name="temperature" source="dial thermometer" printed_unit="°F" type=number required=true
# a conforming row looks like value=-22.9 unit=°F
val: value=124 unit=°F
